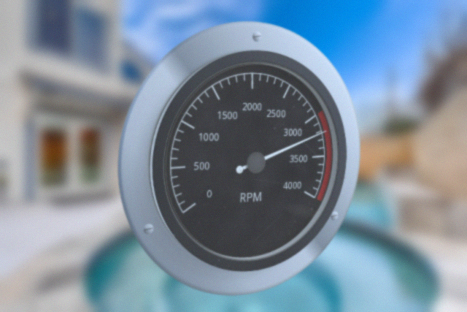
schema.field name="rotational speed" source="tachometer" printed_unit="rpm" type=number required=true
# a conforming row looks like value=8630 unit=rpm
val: value=3200 unit=rpm
